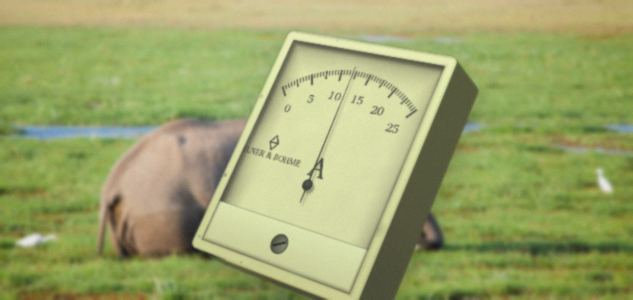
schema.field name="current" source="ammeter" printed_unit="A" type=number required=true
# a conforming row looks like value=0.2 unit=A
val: value=12.5 unit=A
